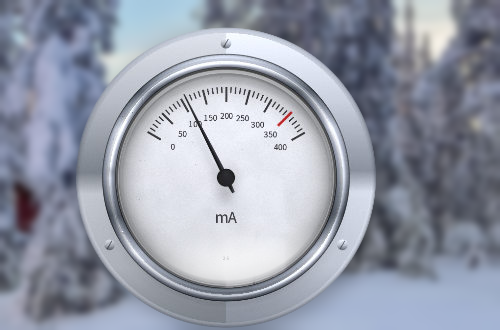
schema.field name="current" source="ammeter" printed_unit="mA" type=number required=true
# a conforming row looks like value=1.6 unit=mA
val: value=110 unit=mA
